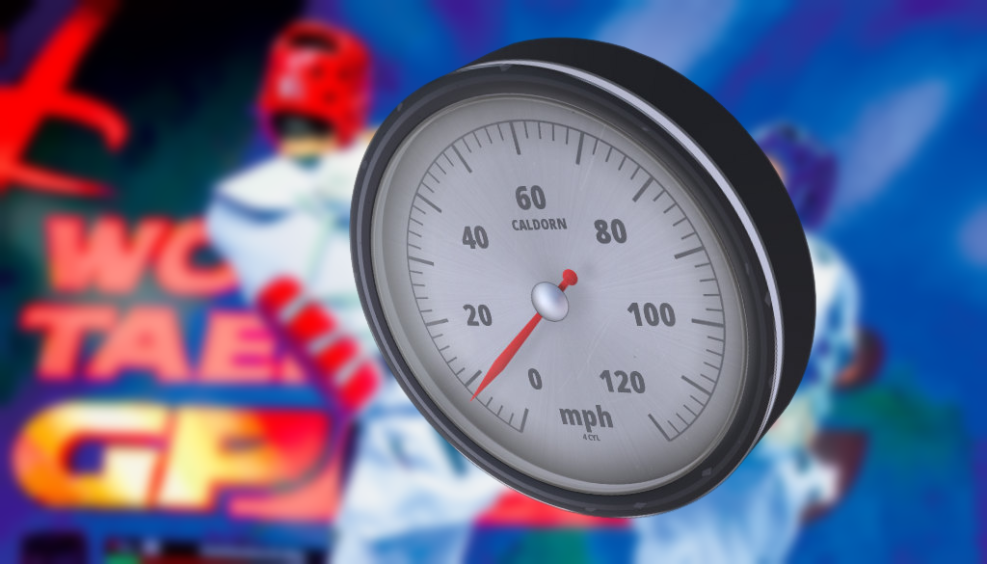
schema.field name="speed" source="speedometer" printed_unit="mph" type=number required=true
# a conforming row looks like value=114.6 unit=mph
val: value=8 unit=mph
